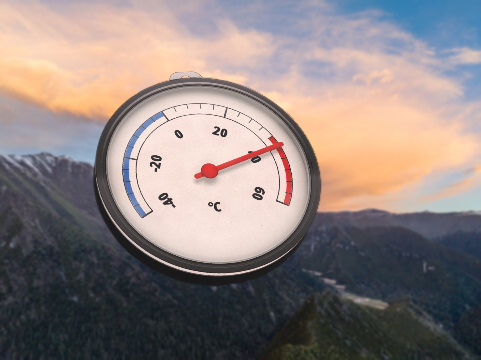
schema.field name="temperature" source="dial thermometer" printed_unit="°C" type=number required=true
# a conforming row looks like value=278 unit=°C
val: value=40 unit=°C
